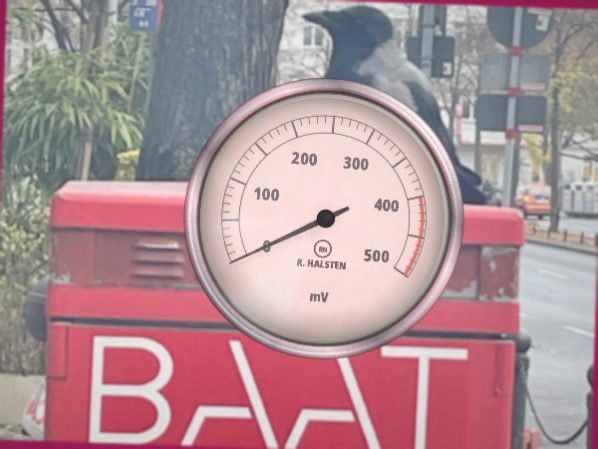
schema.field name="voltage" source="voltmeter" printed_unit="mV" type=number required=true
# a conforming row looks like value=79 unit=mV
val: value=0 unit=mV
